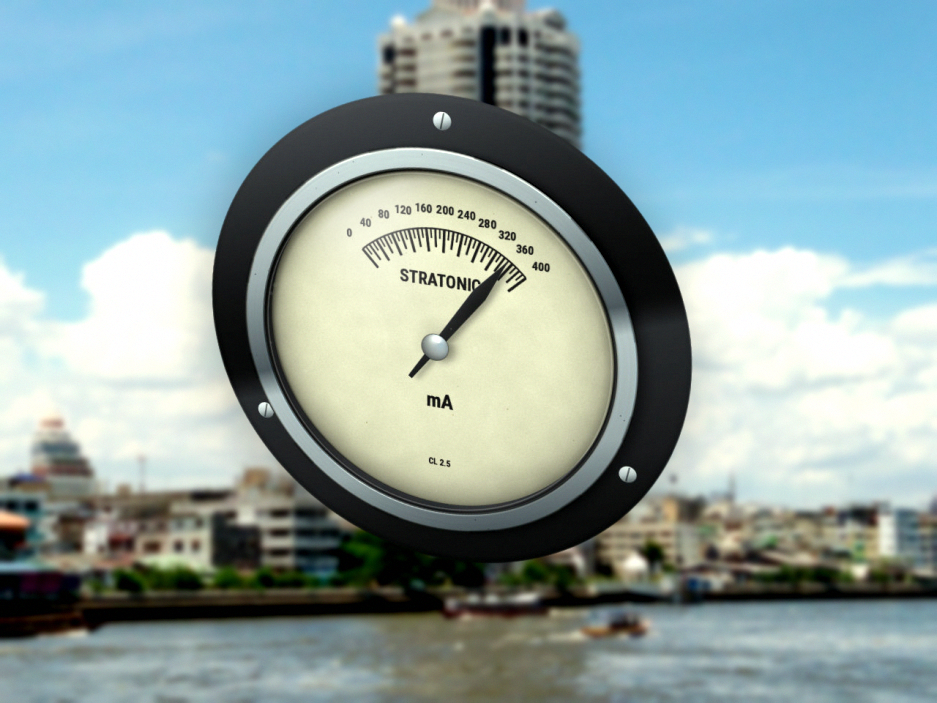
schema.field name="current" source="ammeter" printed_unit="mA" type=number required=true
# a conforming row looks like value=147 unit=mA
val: value=350 unit=mA
